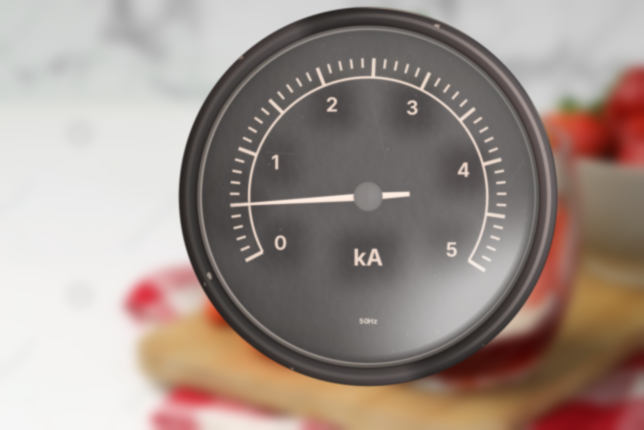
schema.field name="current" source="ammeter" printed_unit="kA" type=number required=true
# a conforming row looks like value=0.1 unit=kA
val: value=0.5 unit=kA
